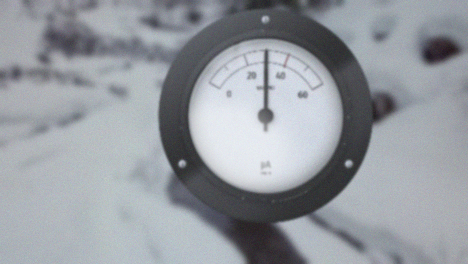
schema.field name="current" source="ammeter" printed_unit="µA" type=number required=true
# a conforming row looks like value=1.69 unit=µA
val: value=30 unit=µA
